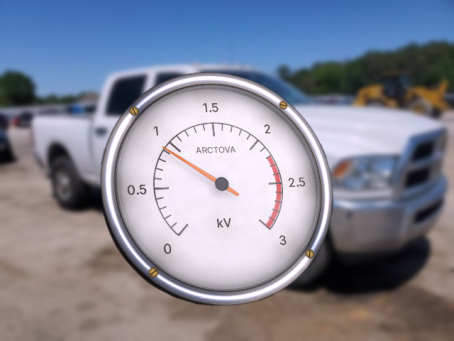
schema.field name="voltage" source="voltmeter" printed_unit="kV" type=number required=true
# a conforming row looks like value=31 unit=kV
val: value=0.9 unit=kV
